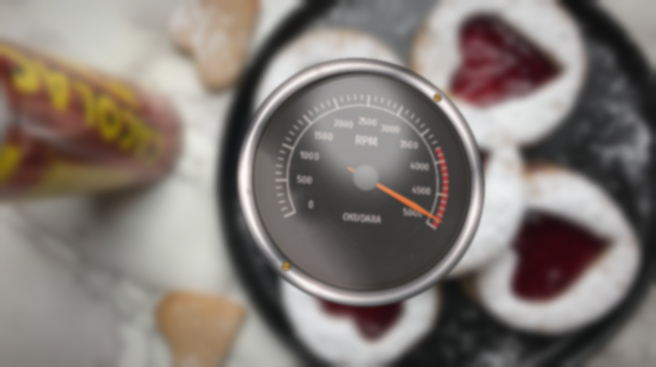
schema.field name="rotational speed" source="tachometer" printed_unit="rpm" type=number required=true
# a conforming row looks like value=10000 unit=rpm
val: value=4900 unit=rpm
